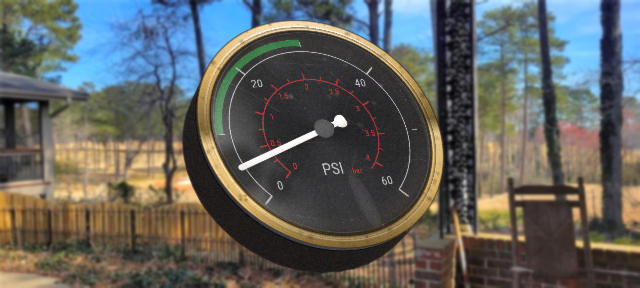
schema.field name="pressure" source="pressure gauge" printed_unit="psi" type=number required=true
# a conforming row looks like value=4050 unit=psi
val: value=5 unit=psi
